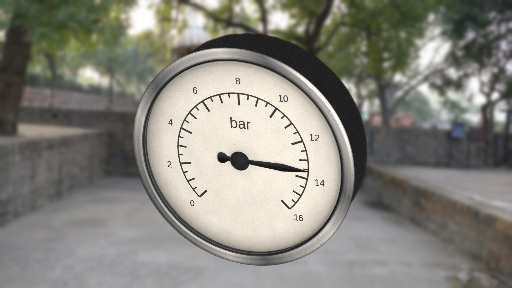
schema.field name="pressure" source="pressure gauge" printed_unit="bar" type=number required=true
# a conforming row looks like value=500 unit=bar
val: value=13.5 unit=bar
